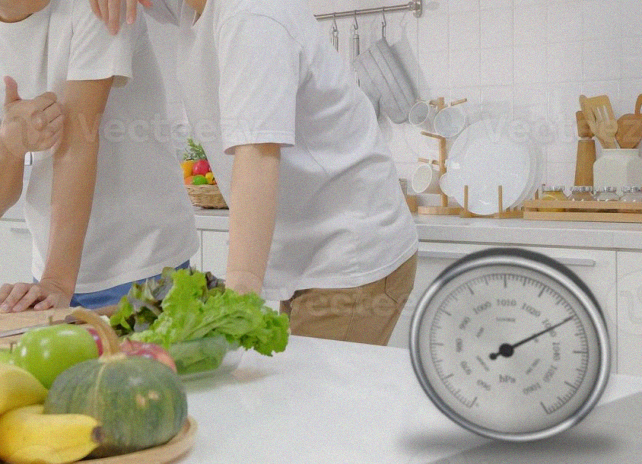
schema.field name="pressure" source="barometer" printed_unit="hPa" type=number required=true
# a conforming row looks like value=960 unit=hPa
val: value=1030 unit=hPa
